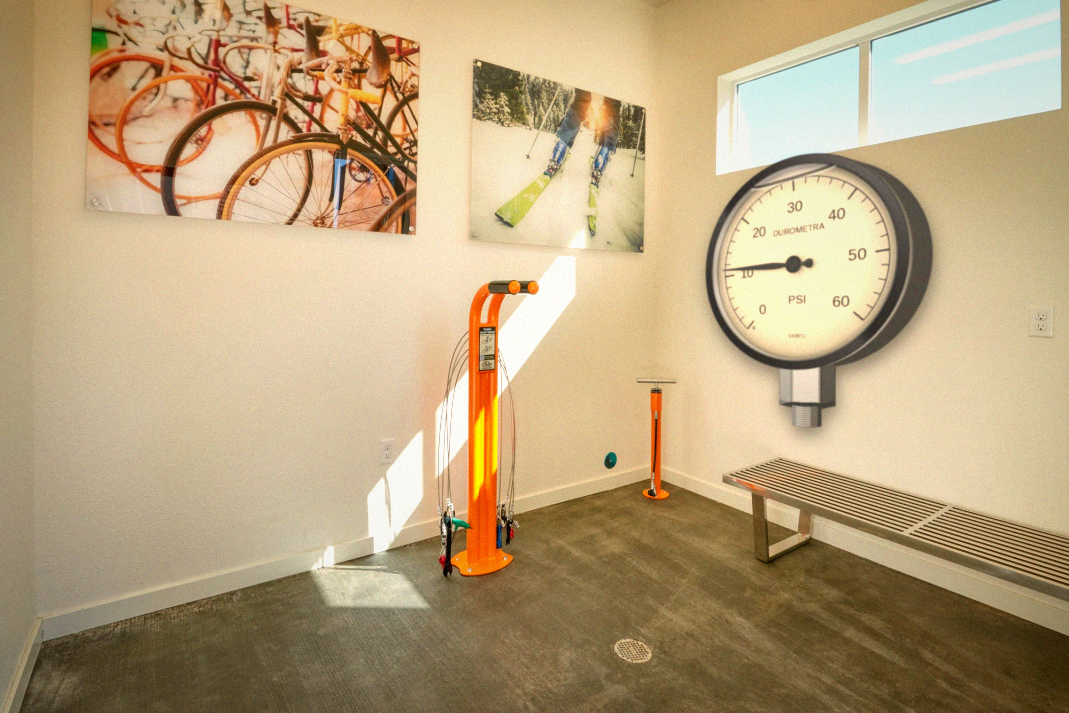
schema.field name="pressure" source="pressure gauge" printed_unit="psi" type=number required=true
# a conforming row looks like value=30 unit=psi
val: value=11 unit=psi
